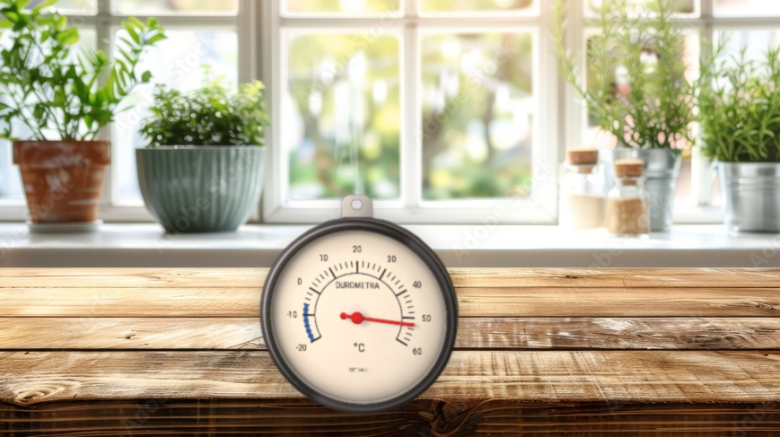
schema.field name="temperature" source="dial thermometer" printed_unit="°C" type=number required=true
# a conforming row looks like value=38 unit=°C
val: value=52 unit=°C
